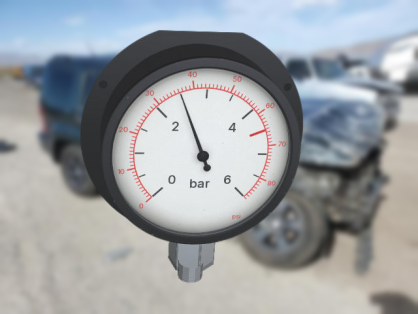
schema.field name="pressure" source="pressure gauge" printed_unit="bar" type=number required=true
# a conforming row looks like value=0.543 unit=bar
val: value=2.5 unit=bar
